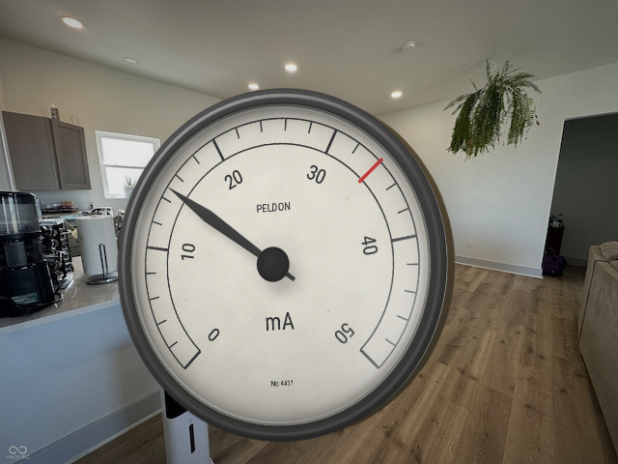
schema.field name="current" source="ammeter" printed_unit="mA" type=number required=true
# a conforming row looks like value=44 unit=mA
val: value=15 unit=mA
